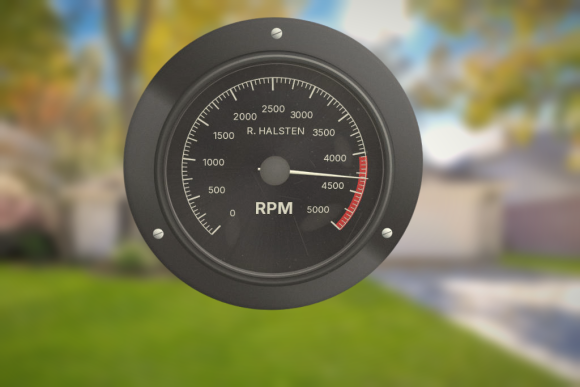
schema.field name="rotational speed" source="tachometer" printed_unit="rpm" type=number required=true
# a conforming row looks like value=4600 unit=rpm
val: value=4300 unit=rpm
